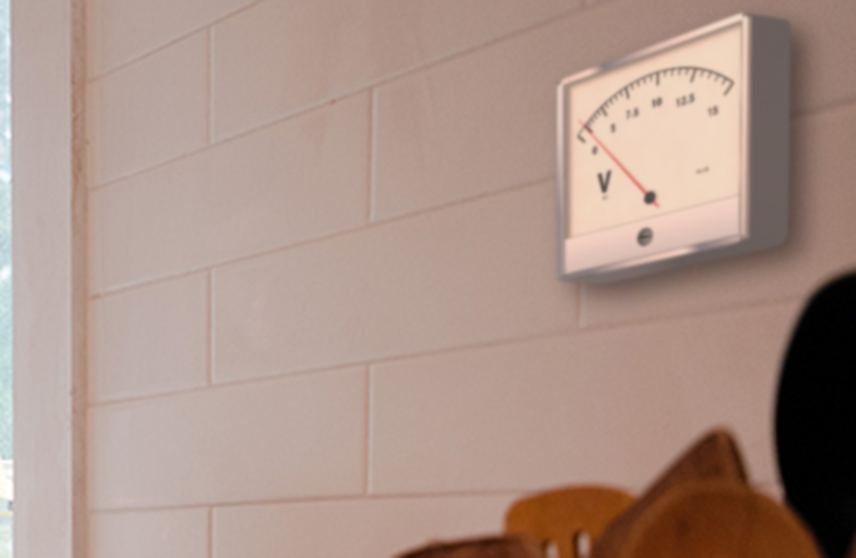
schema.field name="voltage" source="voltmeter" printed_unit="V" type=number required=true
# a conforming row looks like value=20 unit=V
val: value=2.5 unit=V
